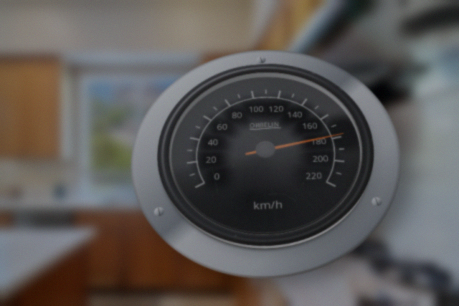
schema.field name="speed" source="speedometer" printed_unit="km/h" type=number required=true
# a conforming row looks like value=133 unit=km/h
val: value=180 unit=km/h
